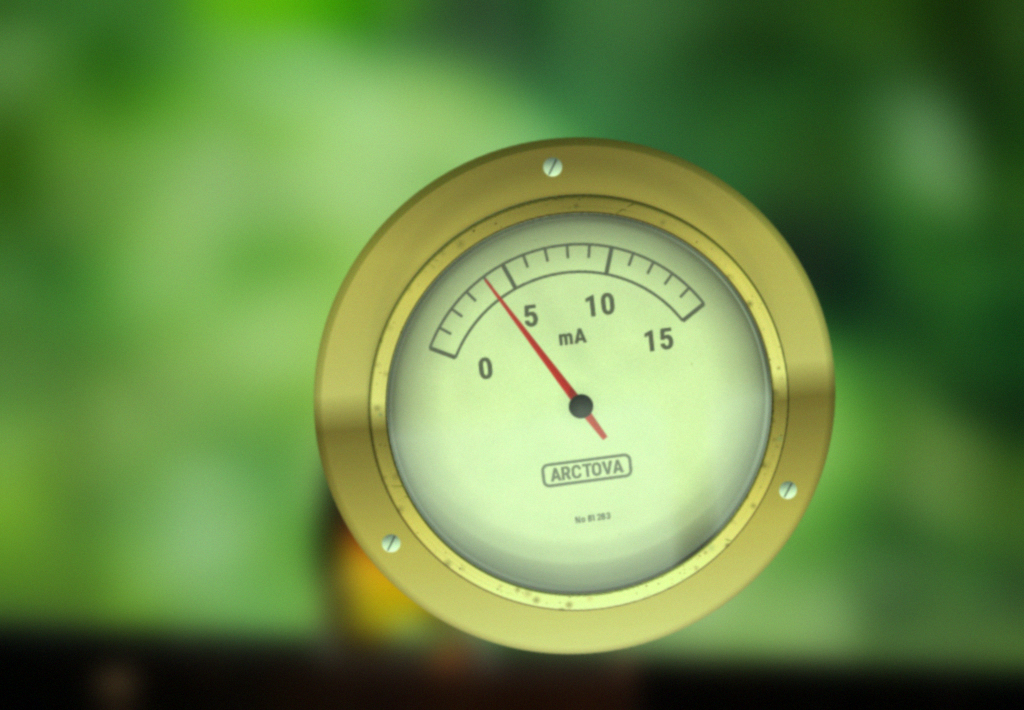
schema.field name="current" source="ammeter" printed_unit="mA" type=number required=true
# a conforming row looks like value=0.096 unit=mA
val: value=4 unit=mA
